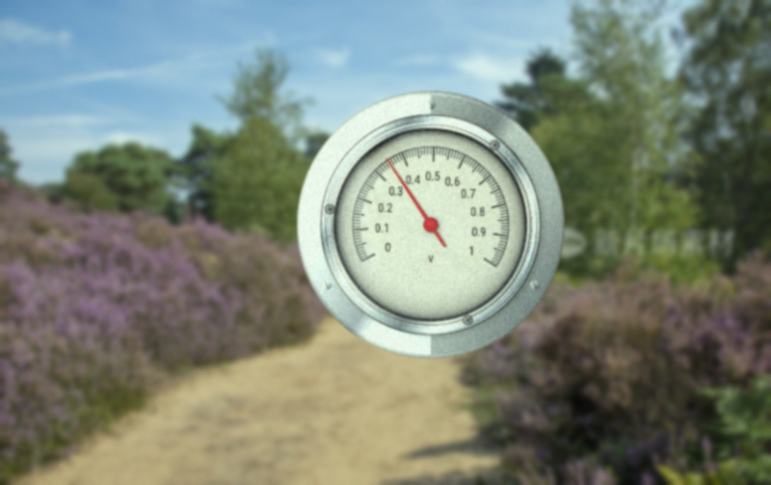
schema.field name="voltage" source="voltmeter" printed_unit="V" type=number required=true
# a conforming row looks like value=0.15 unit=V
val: value=0.35 unit=V
